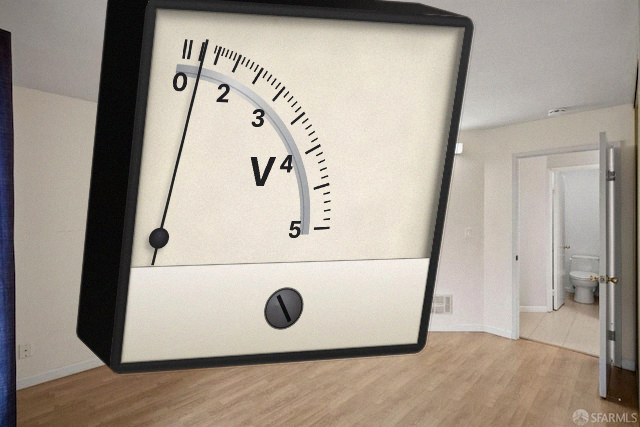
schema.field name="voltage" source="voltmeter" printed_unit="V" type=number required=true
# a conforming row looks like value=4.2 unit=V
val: value=1 unit=V
